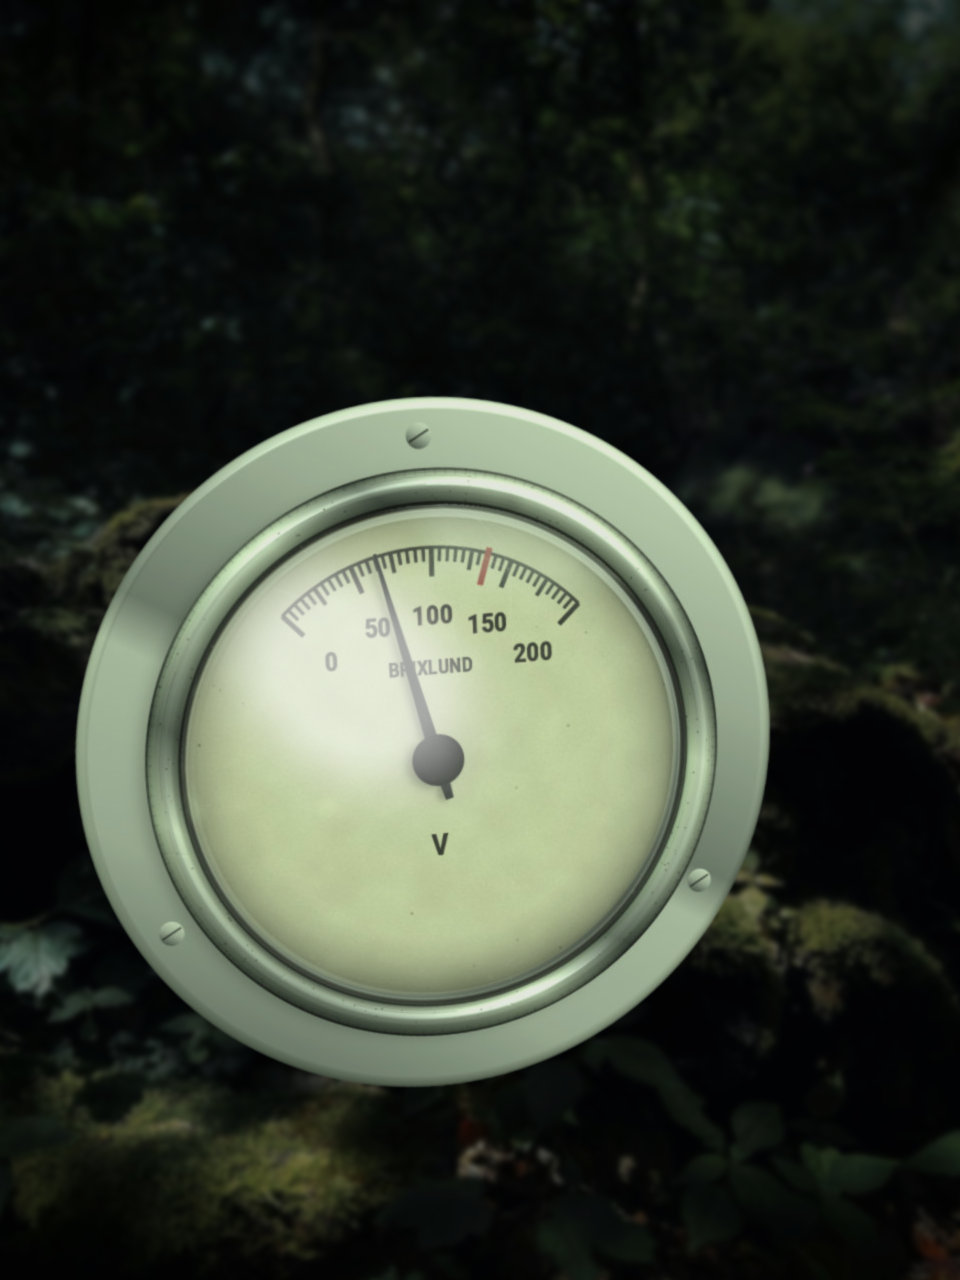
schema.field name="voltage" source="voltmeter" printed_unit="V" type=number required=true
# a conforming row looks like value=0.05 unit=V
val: value=65 unit=V
